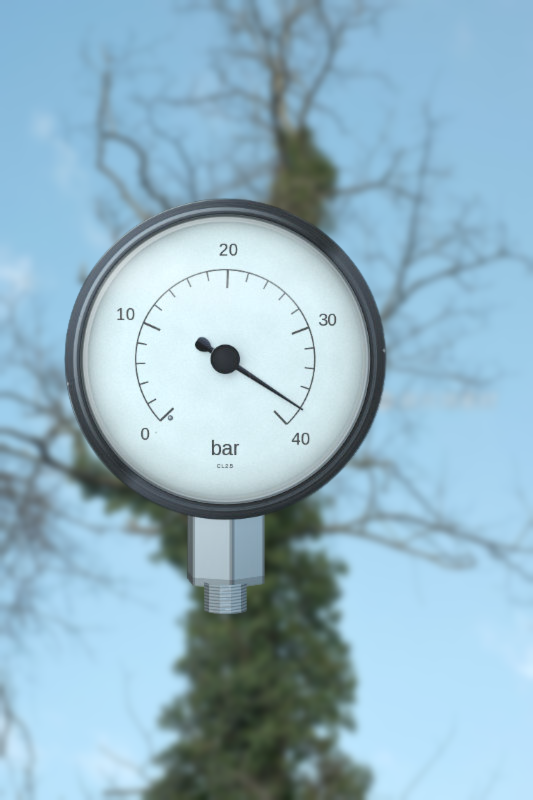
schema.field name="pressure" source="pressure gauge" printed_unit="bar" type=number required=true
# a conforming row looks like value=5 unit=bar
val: value=38 unit=bar
